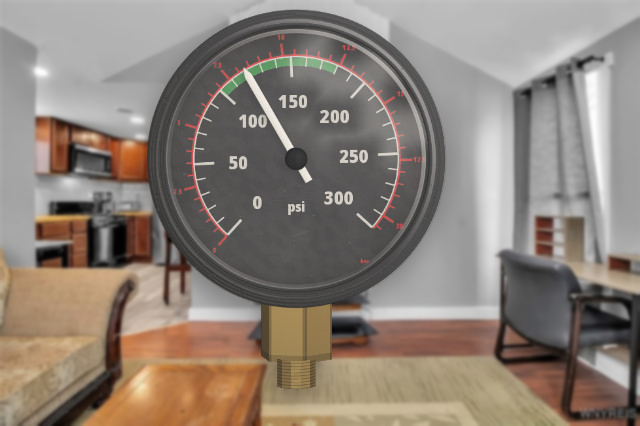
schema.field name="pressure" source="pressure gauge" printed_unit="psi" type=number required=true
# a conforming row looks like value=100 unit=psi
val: value=120 unit=psi
